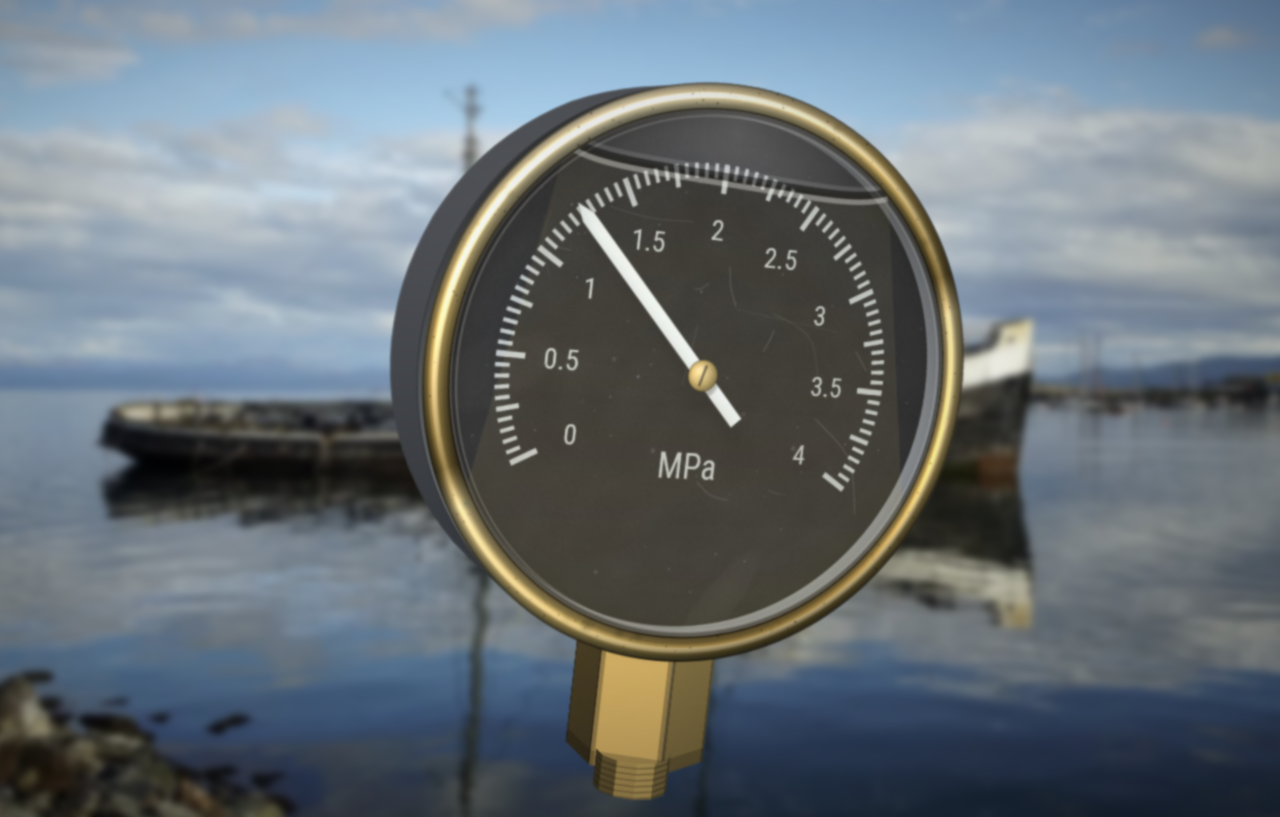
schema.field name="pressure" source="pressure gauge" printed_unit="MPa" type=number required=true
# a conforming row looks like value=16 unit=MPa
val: value=1.25 unit=MPa
